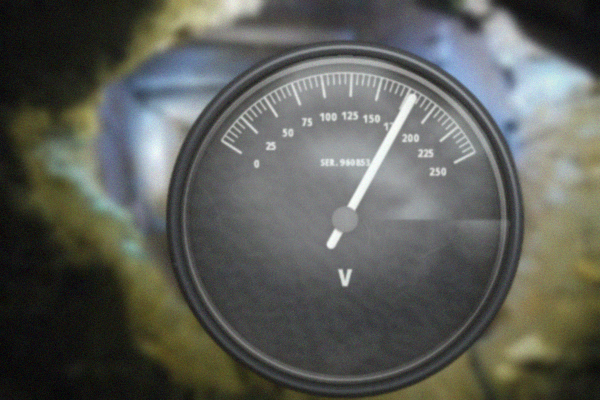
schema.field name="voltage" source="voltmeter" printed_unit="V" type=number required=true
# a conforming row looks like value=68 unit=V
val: value=180 unit=V
